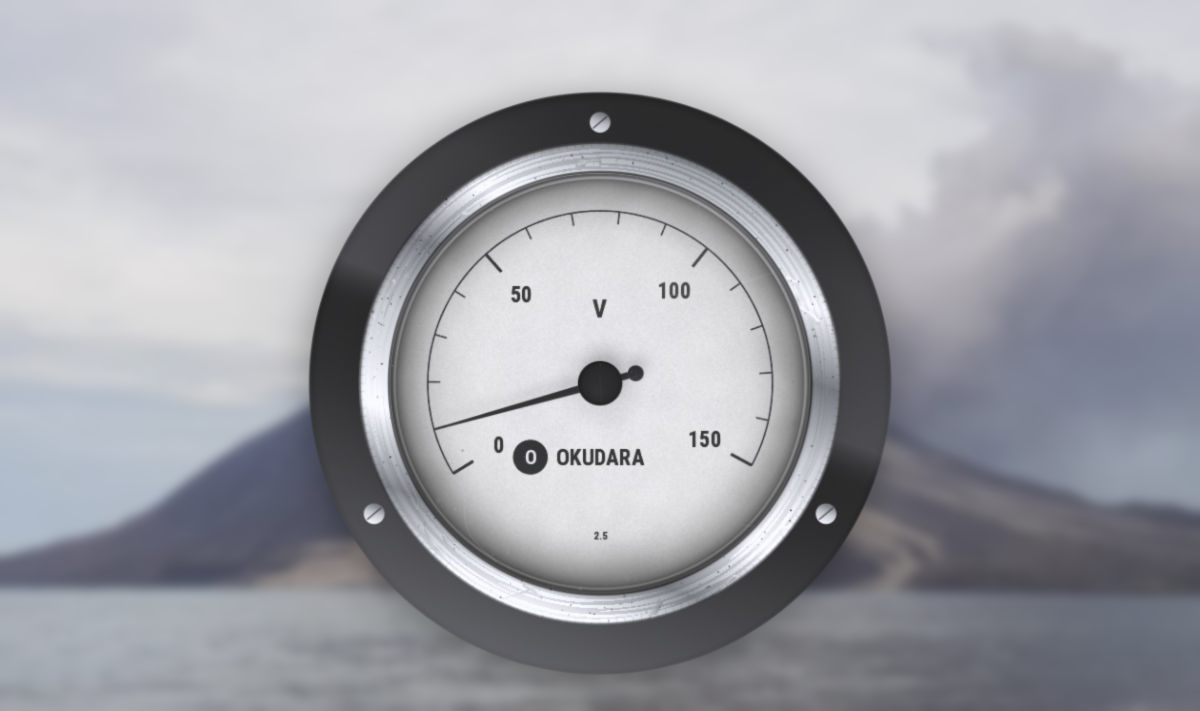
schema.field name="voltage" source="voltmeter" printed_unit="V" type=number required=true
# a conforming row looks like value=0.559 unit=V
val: value=10 unit=V
